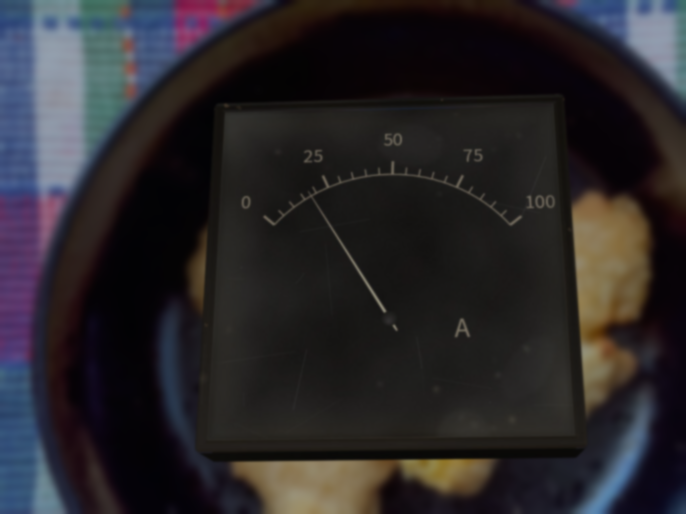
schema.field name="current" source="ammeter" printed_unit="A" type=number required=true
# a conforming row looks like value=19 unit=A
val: value=17.5 unit=A
